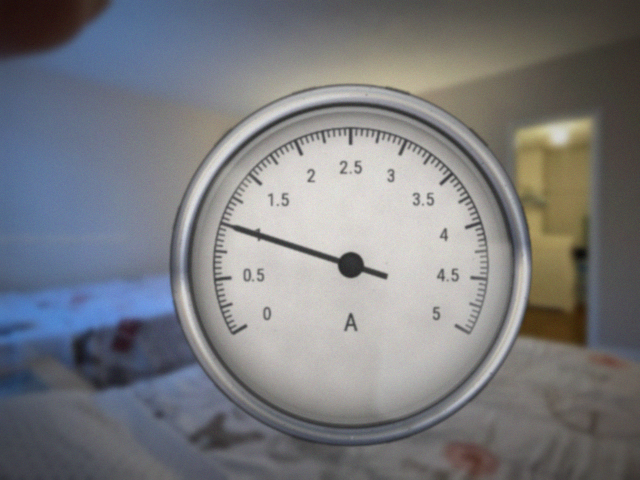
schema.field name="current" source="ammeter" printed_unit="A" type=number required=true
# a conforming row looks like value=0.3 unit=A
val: value=1 unit=A
